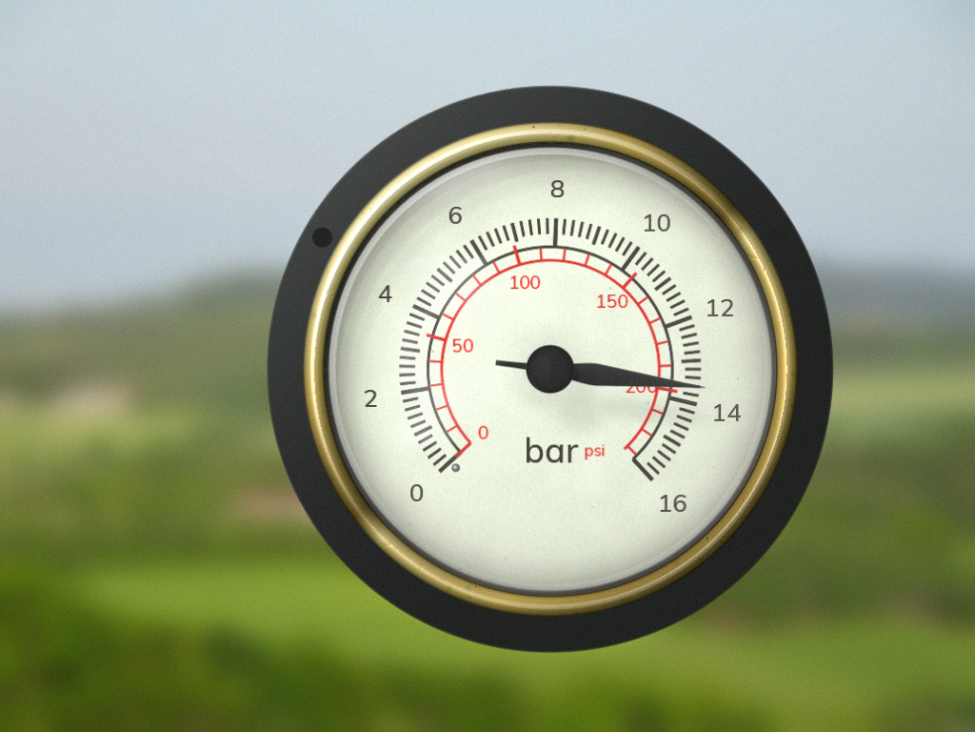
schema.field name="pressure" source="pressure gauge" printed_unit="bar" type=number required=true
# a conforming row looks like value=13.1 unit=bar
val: value=13.6 unit=bar
